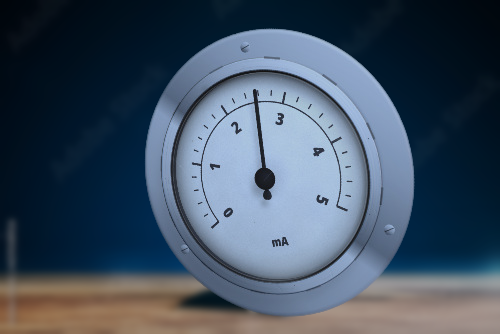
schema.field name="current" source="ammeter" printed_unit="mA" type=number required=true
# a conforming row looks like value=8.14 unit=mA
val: value=2.6 unit=mA
